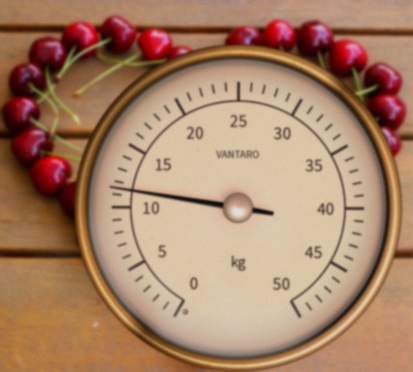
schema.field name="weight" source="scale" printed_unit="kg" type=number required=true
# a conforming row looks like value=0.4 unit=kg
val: value=11.5 unit=kg
